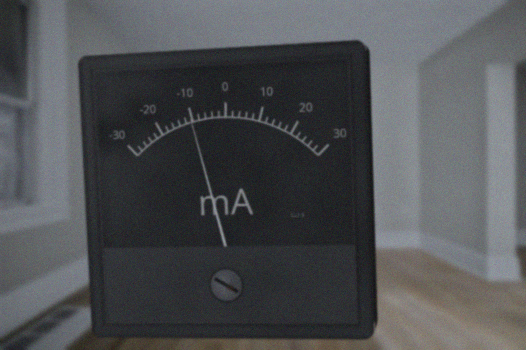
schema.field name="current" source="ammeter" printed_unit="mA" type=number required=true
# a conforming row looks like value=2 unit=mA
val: value=-10 unit=mA
